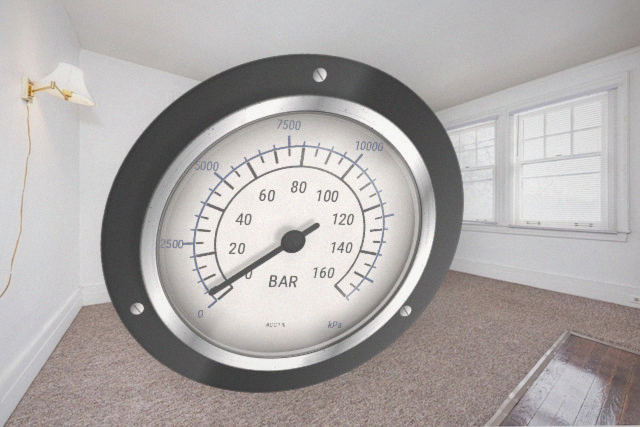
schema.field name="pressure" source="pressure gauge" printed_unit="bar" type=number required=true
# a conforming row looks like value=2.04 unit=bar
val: value=5 unit=bar
